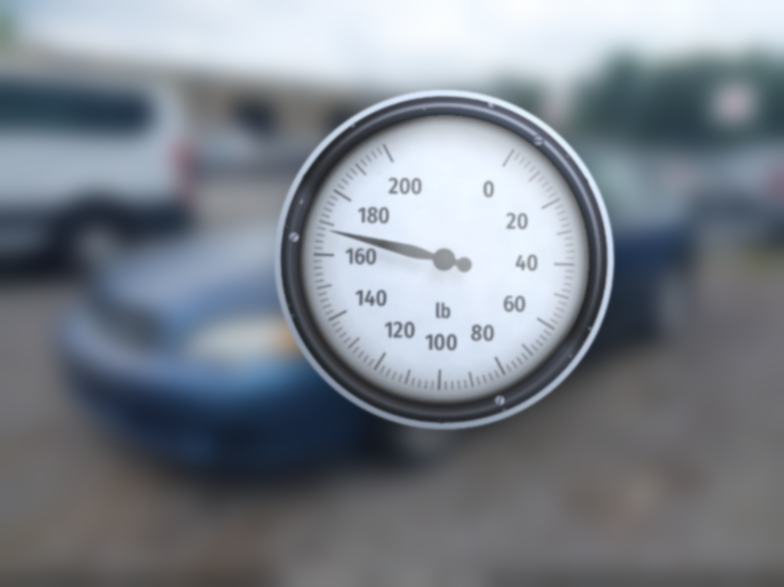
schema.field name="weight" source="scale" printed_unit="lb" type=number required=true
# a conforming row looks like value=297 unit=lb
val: value=168 unit=lb
